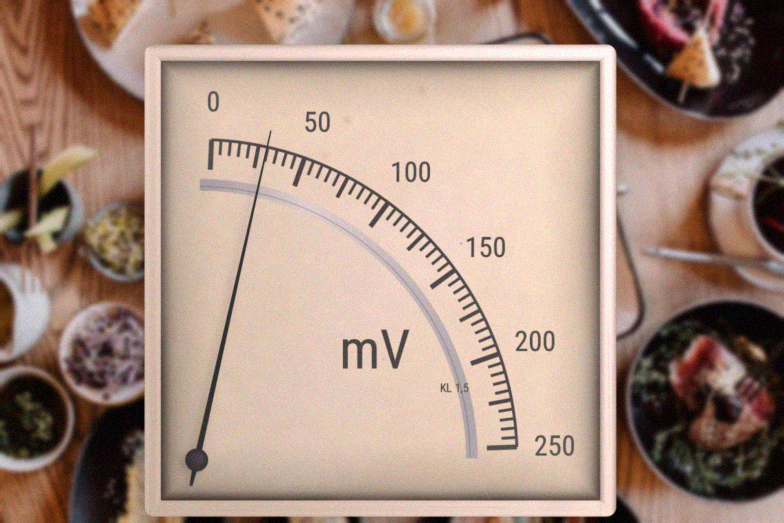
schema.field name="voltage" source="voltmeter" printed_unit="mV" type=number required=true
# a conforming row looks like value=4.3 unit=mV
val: value=30 unit=mV
